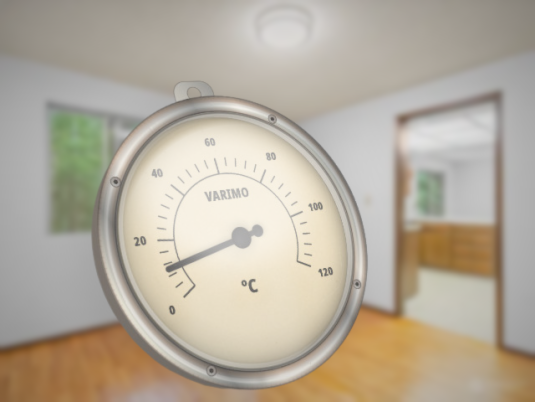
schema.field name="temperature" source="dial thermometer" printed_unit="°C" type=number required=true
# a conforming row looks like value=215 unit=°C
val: value=10 unit=°C
